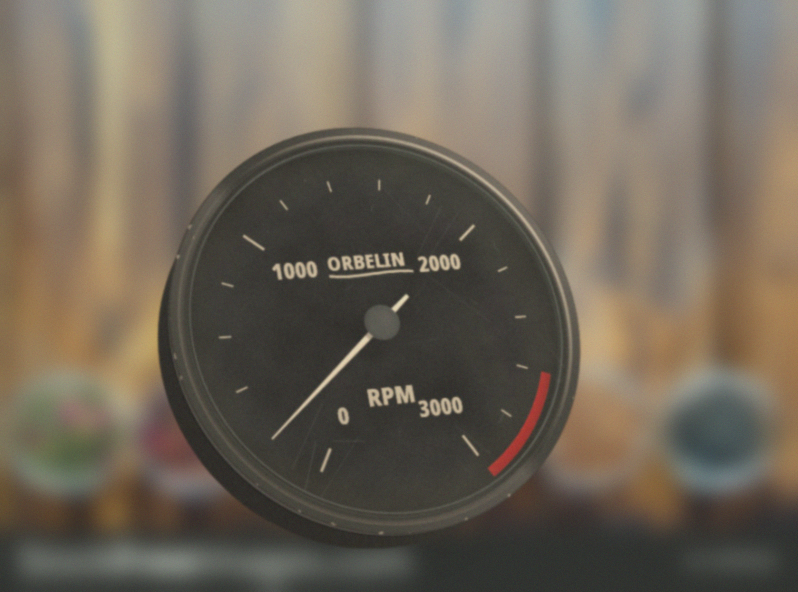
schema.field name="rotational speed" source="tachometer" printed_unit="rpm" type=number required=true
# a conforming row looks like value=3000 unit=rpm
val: value=200 unit=rpm
